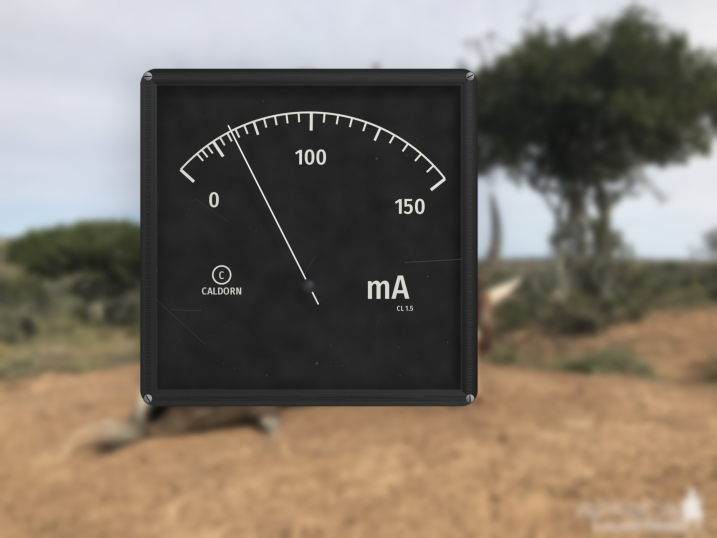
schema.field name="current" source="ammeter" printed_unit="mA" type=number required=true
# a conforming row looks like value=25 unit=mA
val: value=62.5 unit=mA
